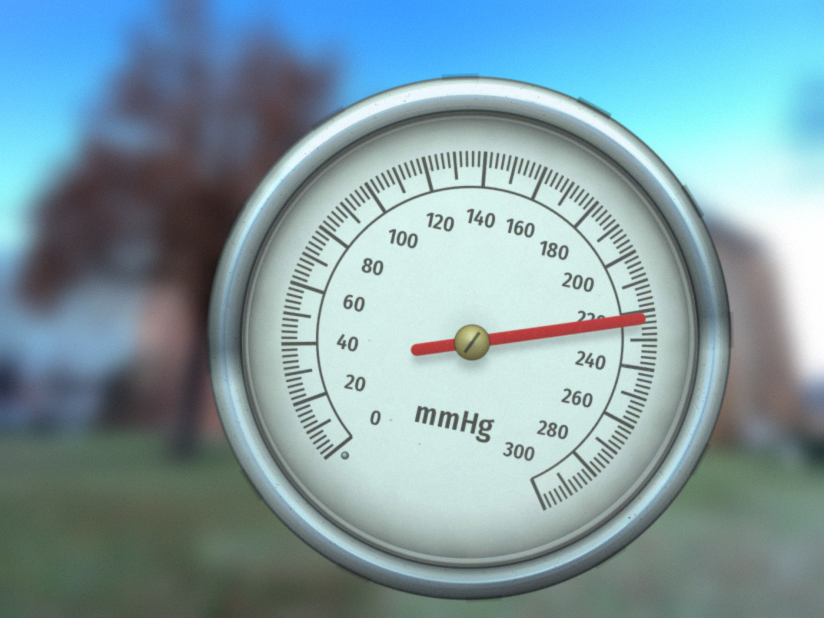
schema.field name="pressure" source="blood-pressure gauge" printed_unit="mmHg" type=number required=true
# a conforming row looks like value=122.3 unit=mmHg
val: value=222 unit=mmHg
